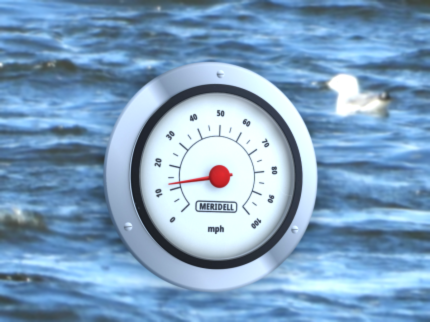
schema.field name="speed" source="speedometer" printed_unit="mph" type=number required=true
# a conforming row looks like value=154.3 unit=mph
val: value=12.5 unit=mph
